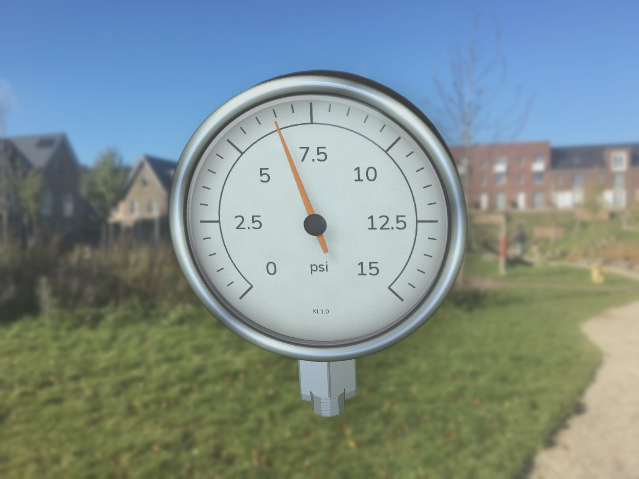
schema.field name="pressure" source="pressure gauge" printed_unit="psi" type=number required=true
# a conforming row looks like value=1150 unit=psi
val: value=6.5 unit=psi
